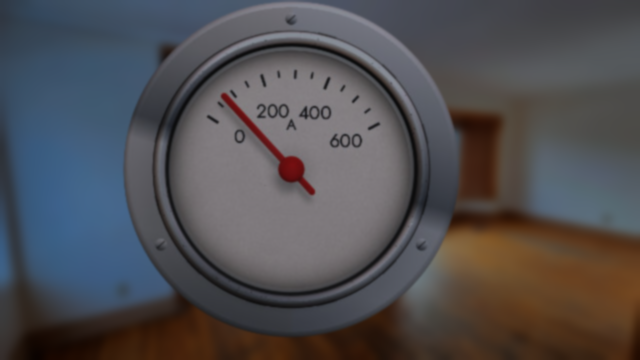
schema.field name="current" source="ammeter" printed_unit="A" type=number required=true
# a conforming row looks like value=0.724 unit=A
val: value=75 unit=A
